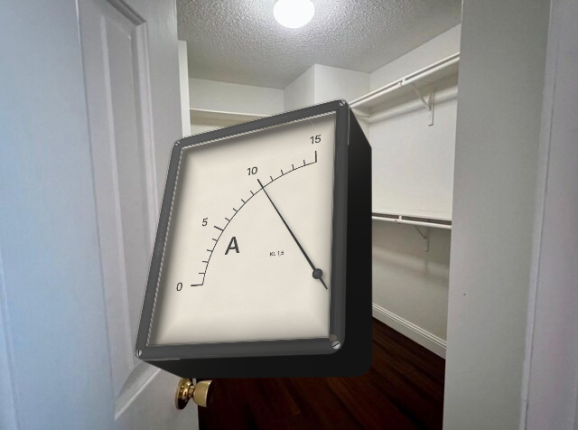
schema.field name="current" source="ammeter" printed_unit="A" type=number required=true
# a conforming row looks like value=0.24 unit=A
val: value=10 unit=A
